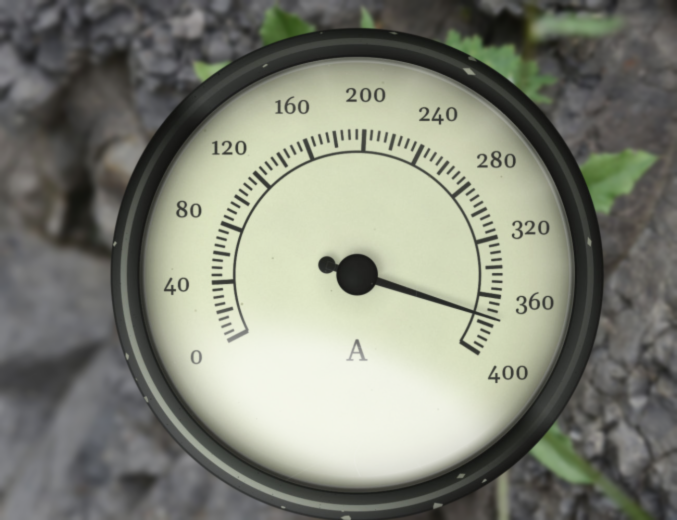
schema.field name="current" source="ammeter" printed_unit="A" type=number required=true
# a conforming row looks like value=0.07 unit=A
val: value=375 unit=A
